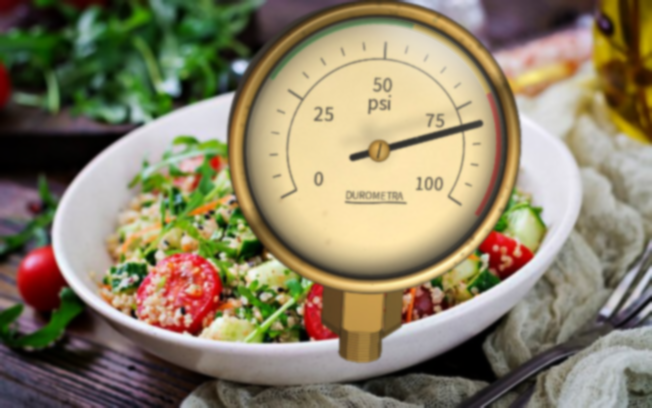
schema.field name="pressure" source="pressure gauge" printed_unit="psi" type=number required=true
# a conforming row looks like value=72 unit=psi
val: value=80 unit=psi
